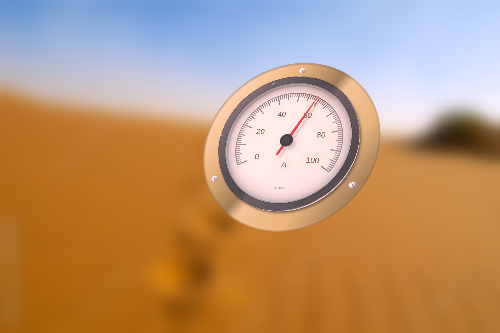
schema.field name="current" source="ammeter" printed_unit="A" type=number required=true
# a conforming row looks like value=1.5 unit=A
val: value=60 unit=A
